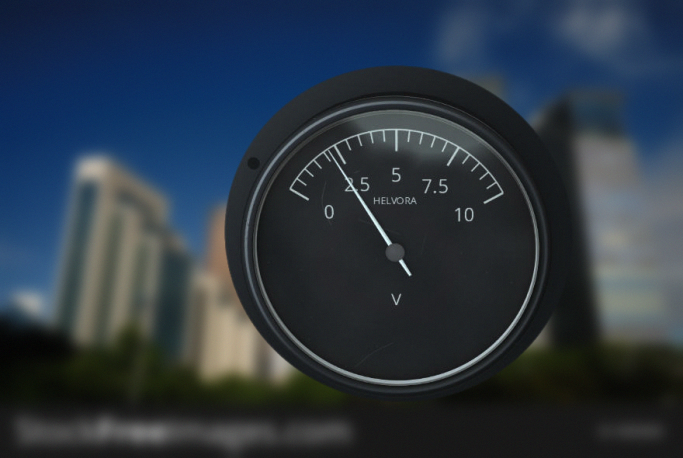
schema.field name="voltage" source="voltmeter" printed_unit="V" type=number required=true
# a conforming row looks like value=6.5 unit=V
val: value=2.25 unit=V
